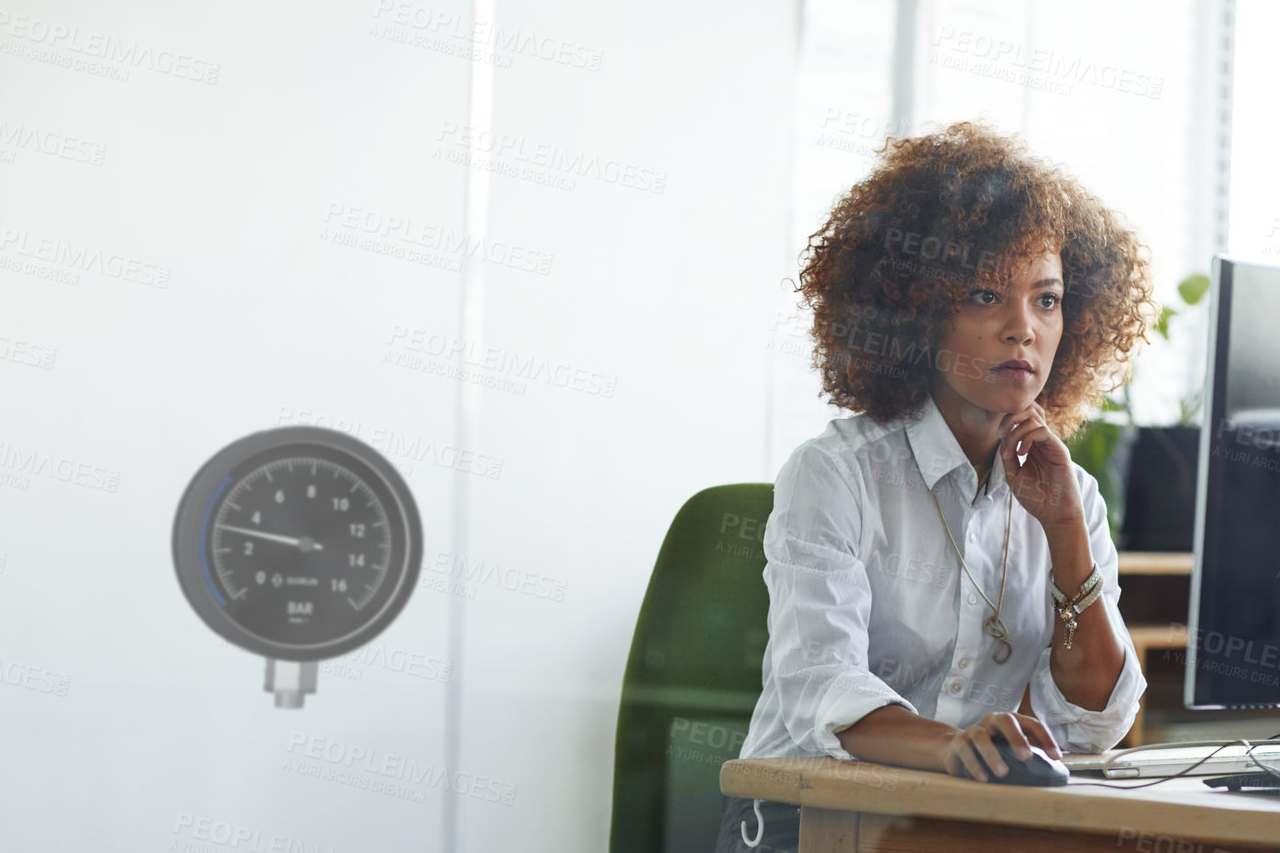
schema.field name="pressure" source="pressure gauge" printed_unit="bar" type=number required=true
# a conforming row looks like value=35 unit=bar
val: value=3 unit=bar
